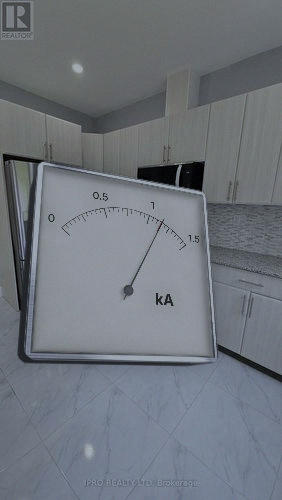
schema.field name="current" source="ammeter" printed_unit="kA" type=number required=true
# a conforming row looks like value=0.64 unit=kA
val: value=1.15 unit=kA
